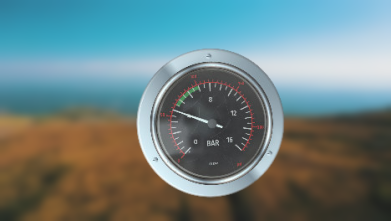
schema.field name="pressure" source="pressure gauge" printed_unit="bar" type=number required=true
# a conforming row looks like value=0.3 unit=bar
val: value=4 unit=bar
